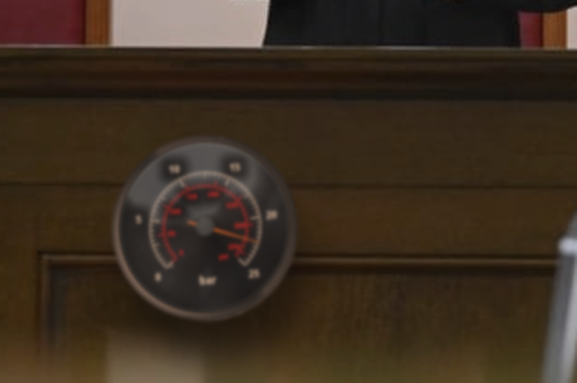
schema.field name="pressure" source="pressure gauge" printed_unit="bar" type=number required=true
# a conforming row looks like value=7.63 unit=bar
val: value=22.5 unit=bar
